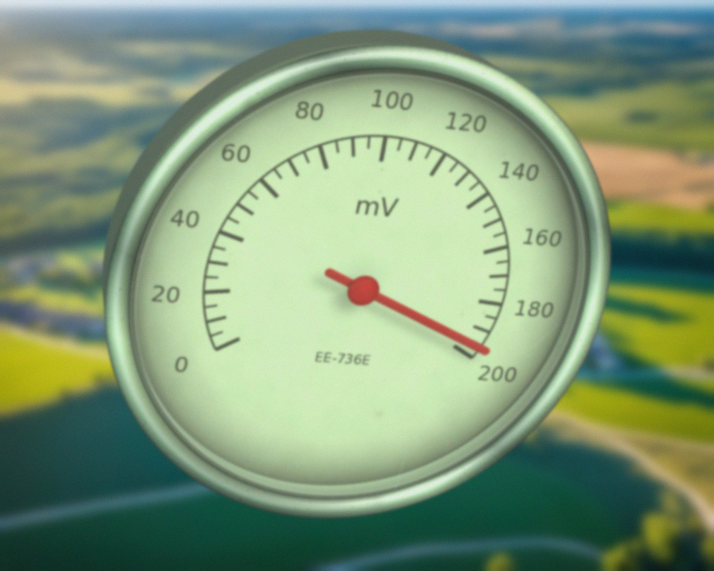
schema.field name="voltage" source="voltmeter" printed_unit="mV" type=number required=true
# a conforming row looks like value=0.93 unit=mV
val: value=195 unit=mV
